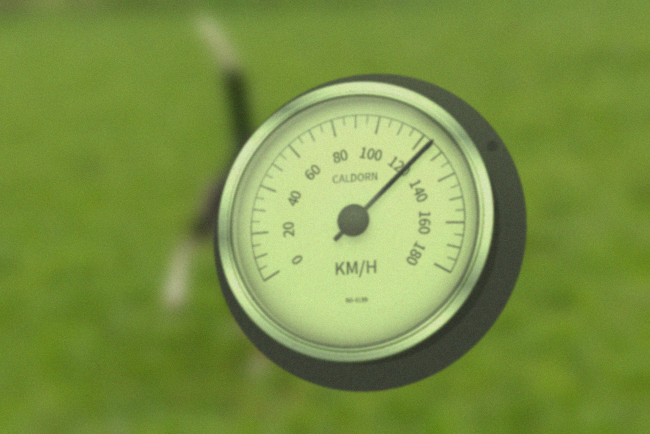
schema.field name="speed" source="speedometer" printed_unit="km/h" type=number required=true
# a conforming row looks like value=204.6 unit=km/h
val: value=125 unit=km/h
